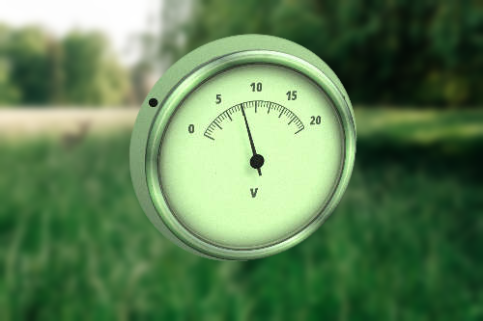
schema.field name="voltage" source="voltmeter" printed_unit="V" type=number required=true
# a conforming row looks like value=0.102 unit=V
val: value=7.5 unit=V
